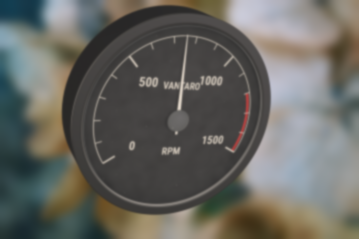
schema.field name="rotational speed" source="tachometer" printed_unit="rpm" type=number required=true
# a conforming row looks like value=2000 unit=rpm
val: value=750 unit=rpm
